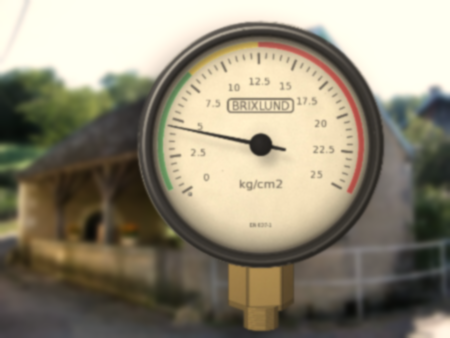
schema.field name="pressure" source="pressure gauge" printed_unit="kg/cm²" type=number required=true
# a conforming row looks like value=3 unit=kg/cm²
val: value=4.5 unit=kg/cm²
